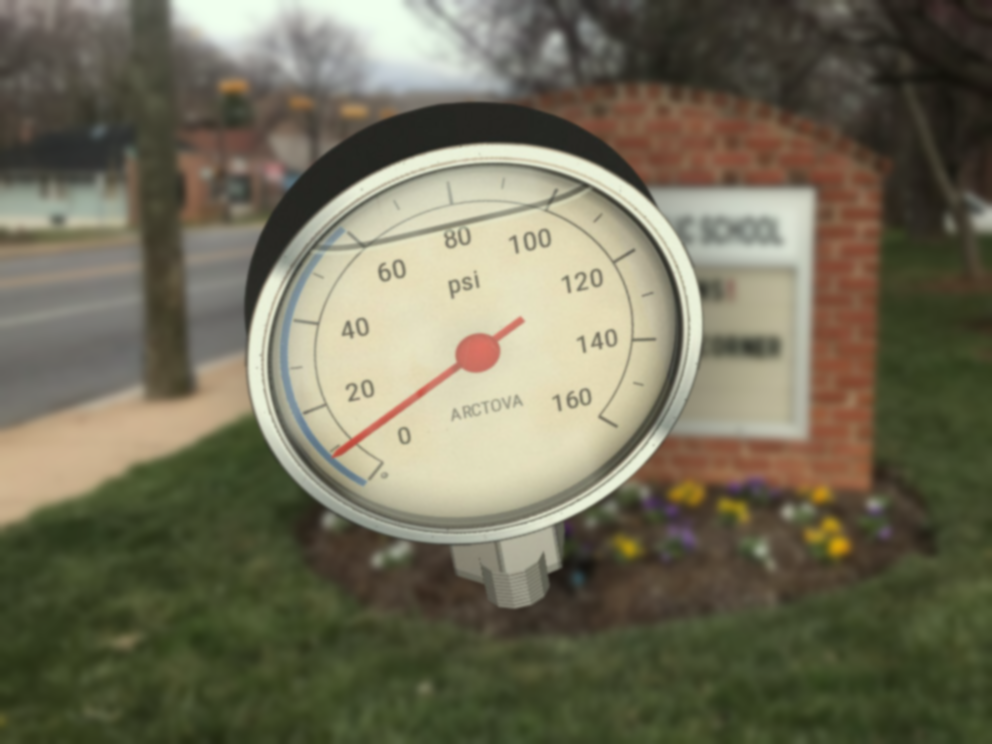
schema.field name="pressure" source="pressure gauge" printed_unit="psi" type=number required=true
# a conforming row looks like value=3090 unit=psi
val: value=10 unit=psi
